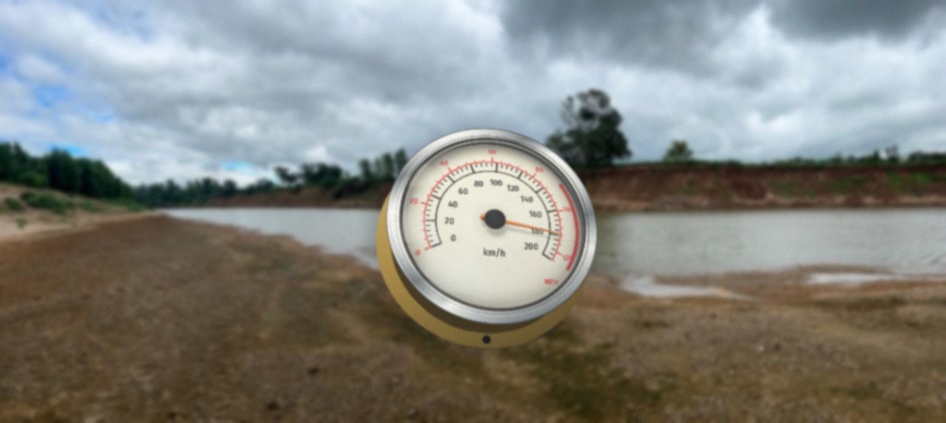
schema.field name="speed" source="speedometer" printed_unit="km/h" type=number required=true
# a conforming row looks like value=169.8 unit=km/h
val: value=180 unit=km/h
